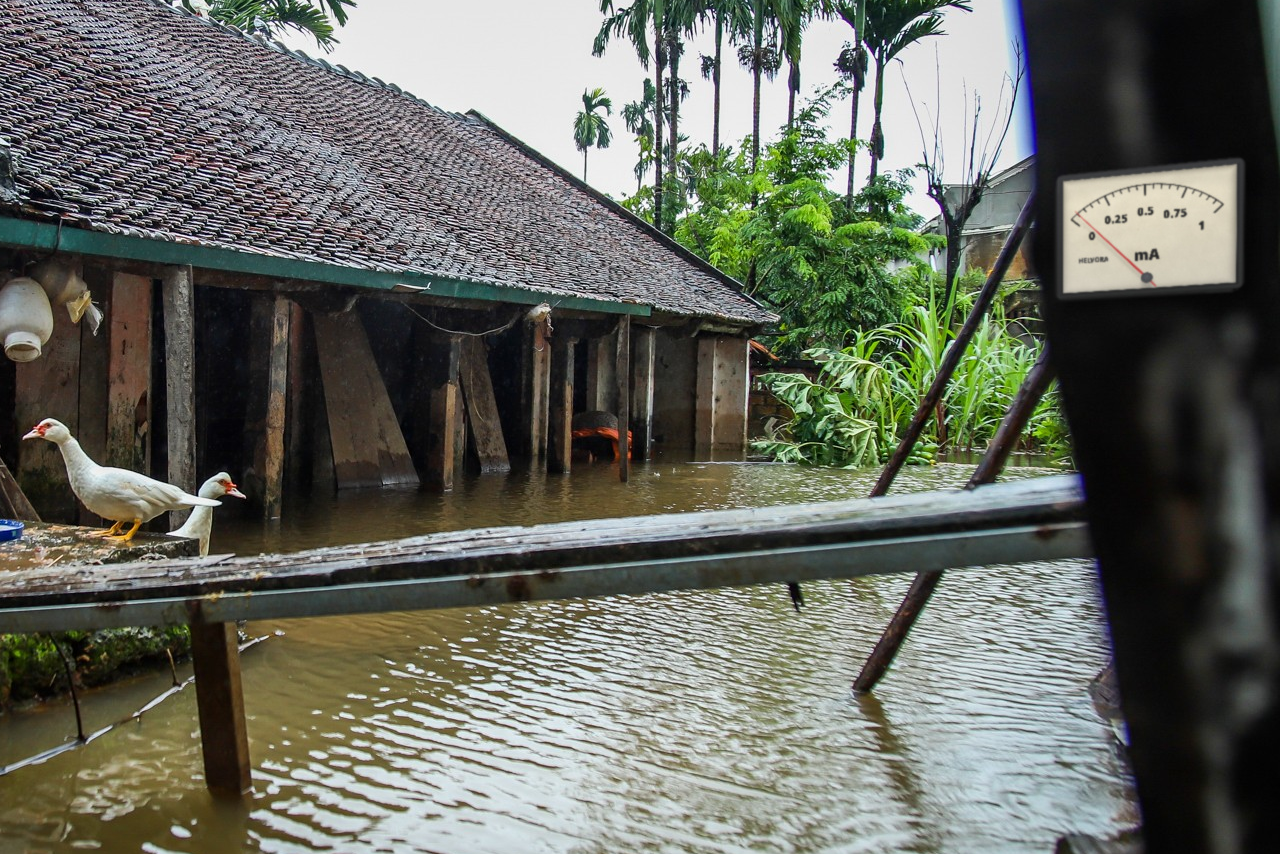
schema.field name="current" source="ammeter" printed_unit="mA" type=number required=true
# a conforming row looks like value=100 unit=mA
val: value=0.05 unit=mA
